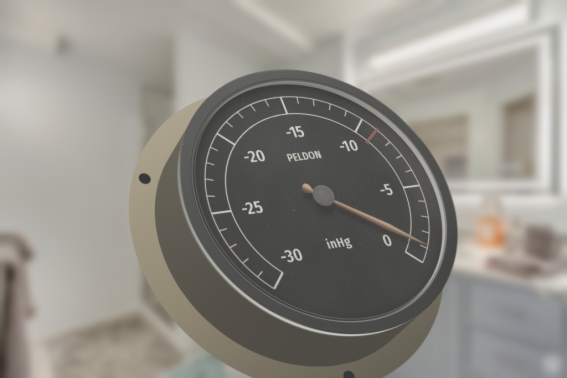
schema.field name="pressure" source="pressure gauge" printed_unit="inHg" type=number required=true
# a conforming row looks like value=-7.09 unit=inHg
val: value=-1 unit=inHg
